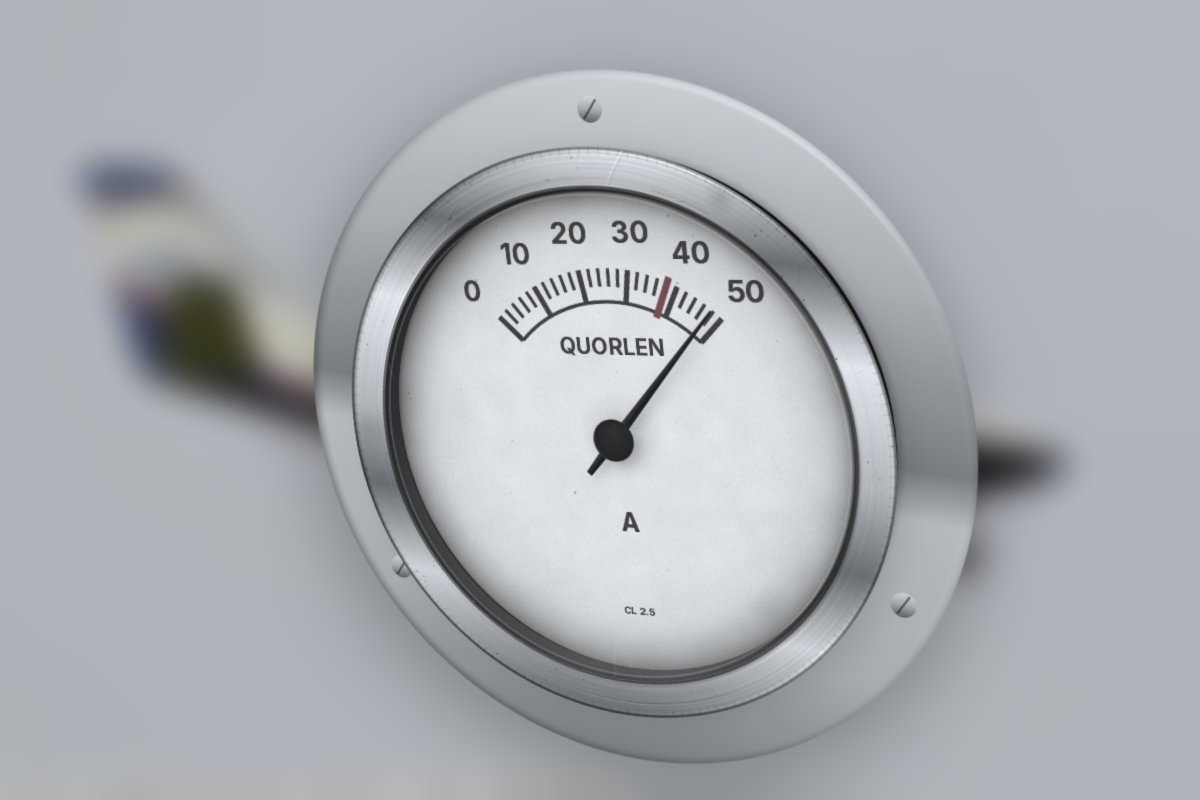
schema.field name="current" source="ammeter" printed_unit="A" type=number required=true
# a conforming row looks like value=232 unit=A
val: value=48 unit=A
